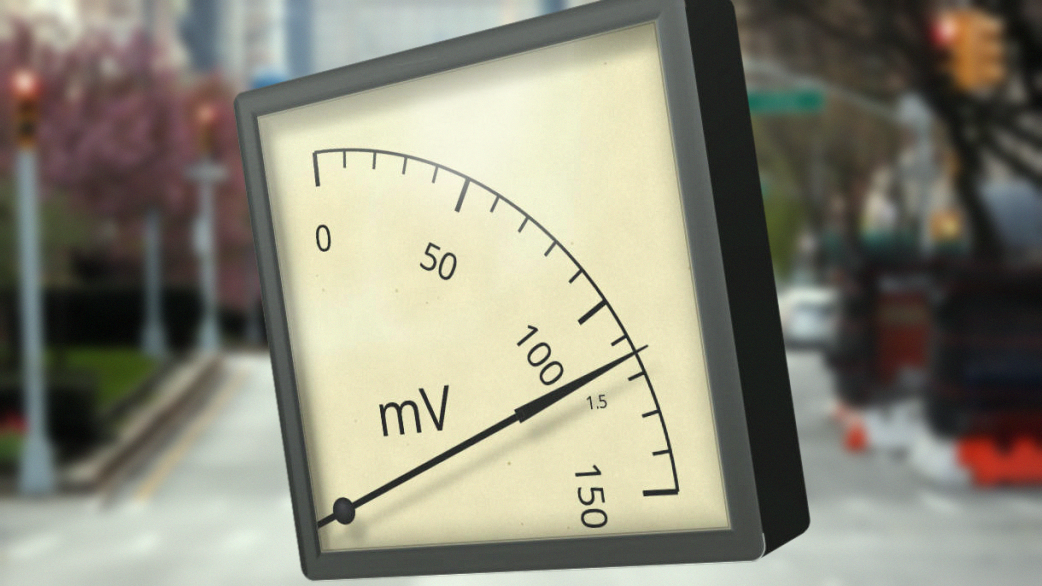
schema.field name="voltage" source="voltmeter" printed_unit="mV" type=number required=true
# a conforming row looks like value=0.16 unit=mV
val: value=115 unit=mV
